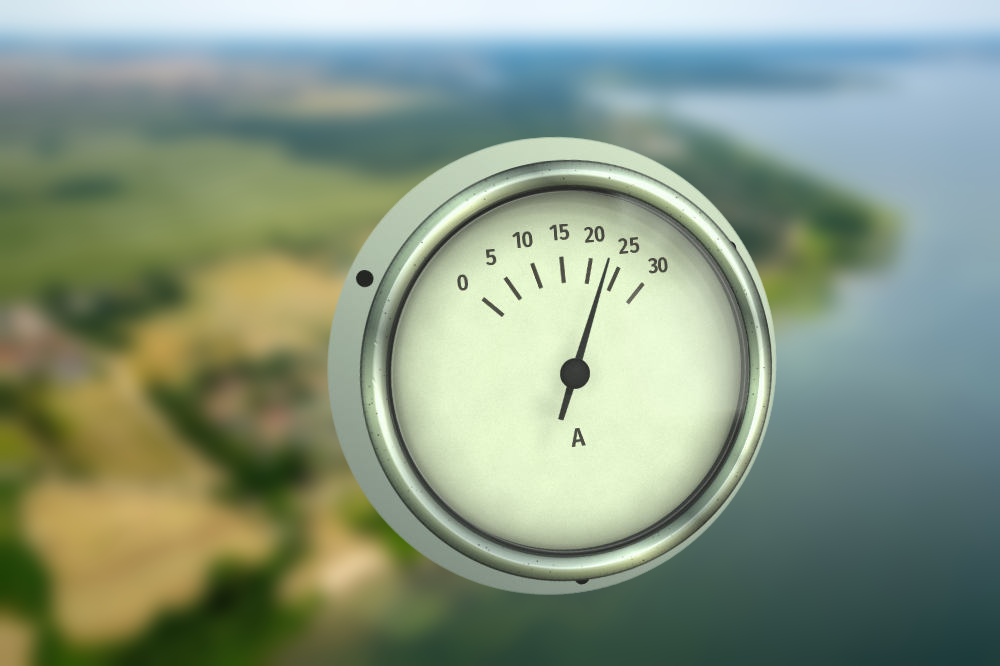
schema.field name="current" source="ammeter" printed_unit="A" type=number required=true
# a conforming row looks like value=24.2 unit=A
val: value=22.5 unit=A
